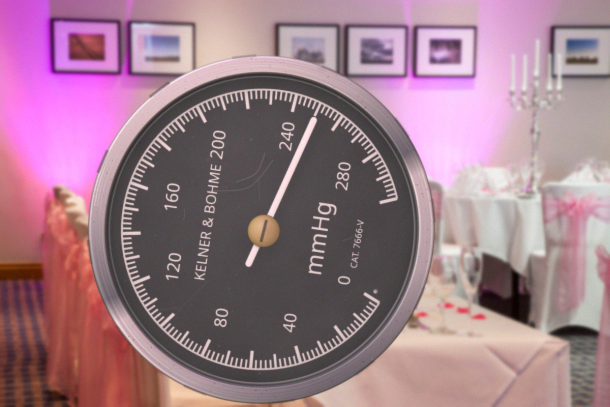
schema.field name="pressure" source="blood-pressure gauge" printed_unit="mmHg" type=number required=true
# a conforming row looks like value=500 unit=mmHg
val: value=250 unit=mmHg
